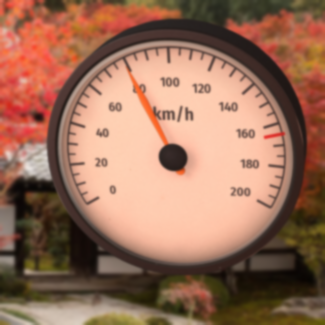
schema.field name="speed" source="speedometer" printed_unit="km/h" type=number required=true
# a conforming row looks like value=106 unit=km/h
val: value=80 unit=km/h
